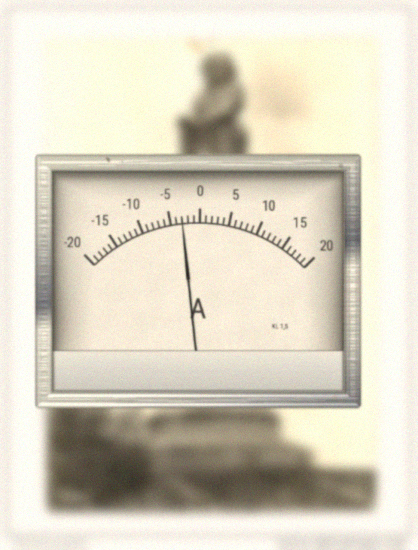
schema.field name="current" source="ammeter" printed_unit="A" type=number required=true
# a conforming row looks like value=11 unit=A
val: value=-3 unit=A
